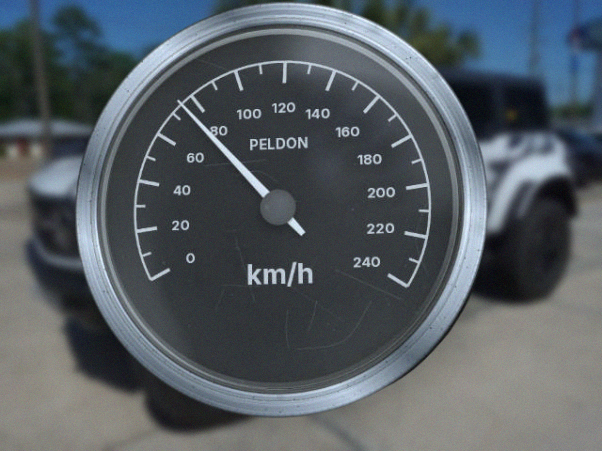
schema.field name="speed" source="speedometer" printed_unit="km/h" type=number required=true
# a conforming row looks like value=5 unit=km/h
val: value=75 unit=km/h
